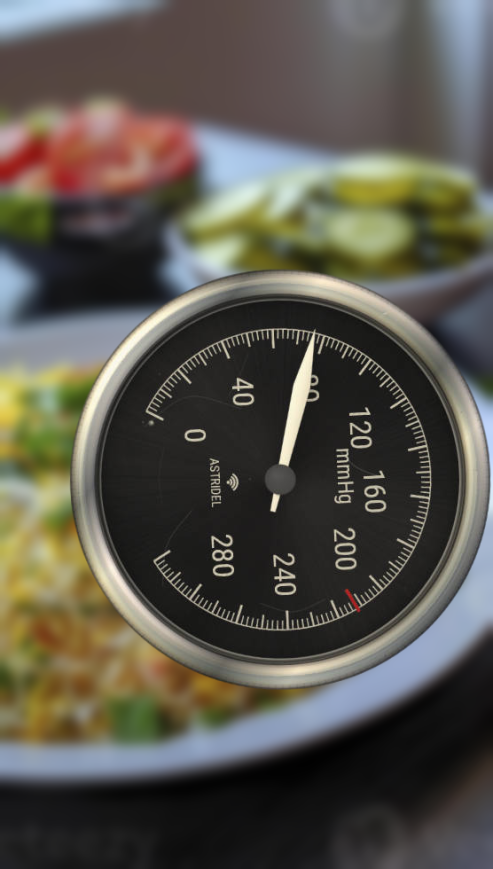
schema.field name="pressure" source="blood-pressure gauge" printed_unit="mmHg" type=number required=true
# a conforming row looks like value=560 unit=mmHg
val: value=76 unit=mmHg
